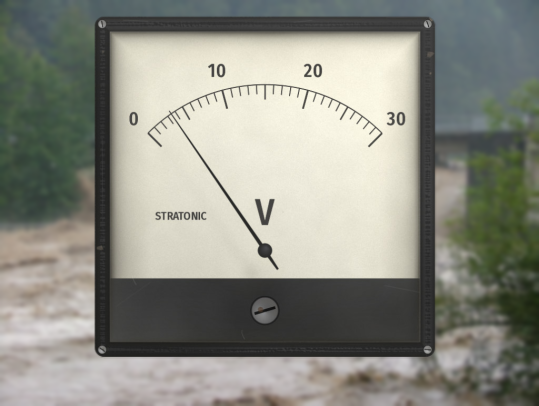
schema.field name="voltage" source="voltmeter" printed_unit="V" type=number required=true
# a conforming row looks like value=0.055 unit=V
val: value=3.5 unit=V
